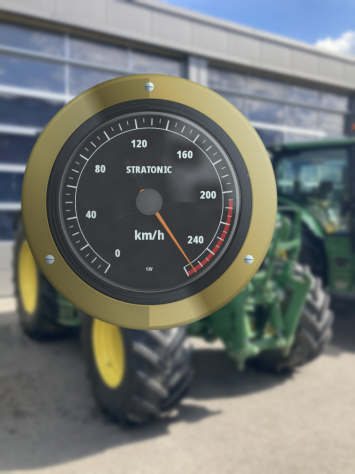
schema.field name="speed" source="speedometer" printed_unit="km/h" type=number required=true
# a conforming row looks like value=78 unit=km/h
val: value=255 unit=km/h
